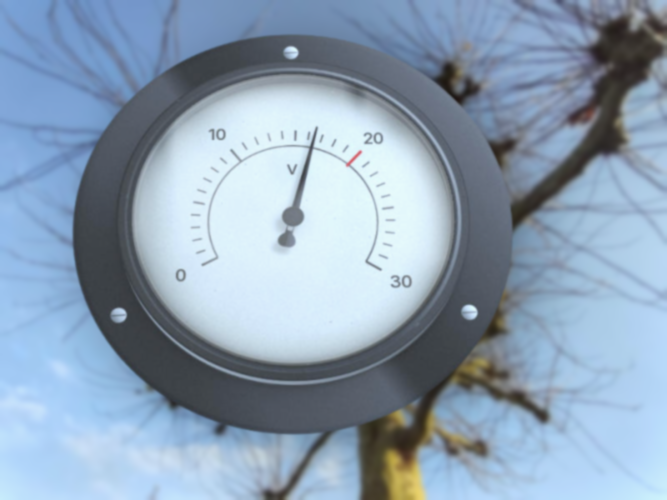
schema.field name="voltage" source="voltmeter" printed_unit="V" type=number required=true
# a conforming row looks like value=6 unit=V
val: value=16.5 unit=V
